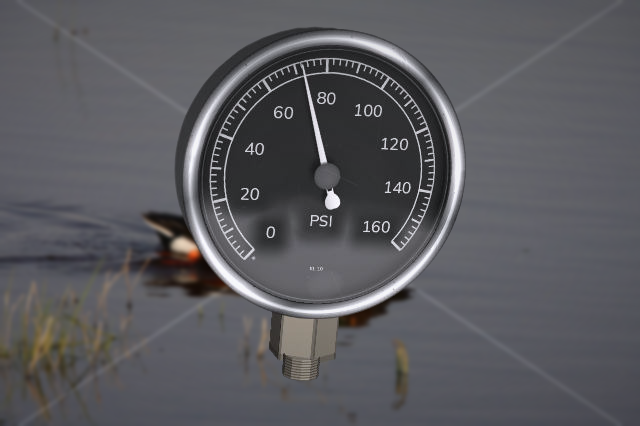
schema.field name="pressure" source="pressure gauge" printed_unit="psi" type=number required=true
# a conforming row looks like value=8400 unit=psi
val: value=72 unit=psi
